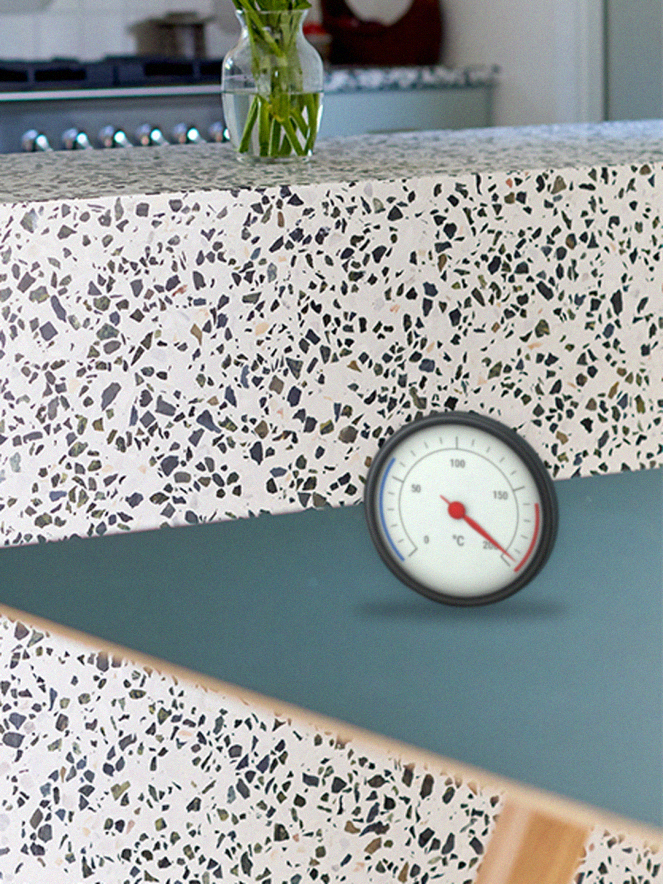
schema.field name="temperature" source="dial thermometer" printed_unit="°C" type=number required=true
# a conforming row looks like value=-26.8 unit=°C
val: value=195 unit=°C
